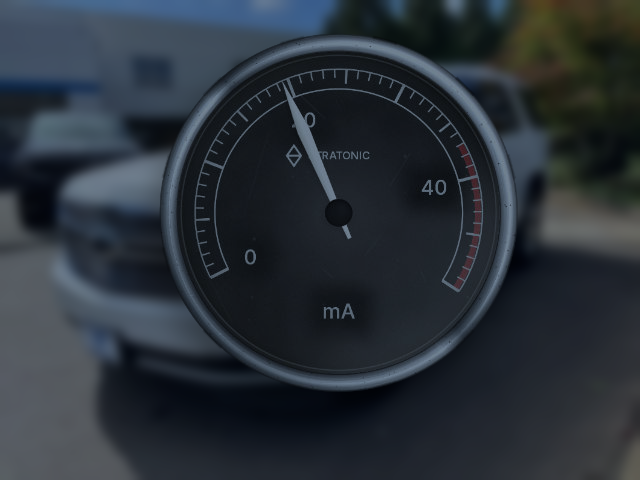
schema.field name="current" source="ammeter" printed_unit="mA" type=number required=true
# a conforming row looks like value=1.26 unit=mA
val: value=19.5 unit=mA
